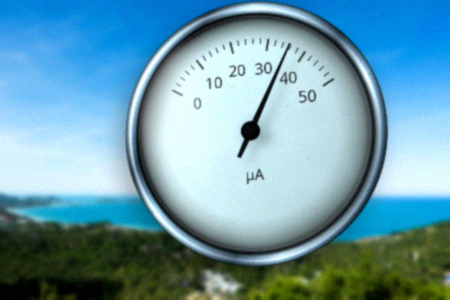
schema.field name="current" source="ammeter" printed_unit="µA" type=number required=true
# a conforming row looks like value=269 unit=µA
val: value=36 unit=µA
